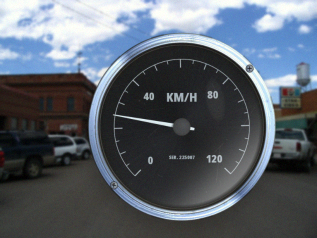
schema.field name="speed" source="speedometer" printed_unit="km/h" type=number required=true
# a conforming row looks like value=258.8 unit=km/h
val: value=25 unit=km/h
